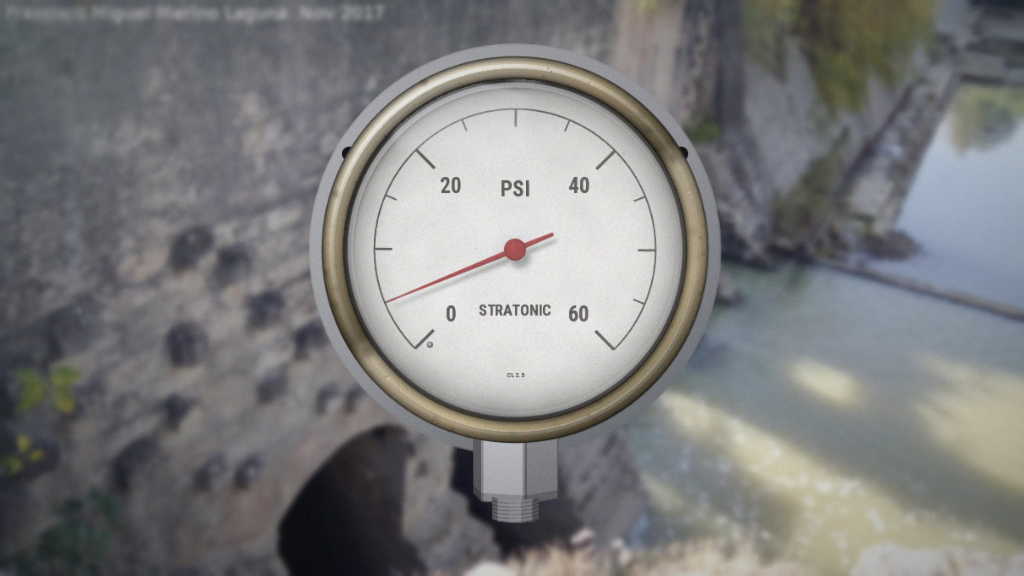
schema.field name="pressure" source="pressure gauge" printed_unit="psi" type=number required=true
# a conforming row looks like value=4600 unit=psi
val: value=5 unit=psi
